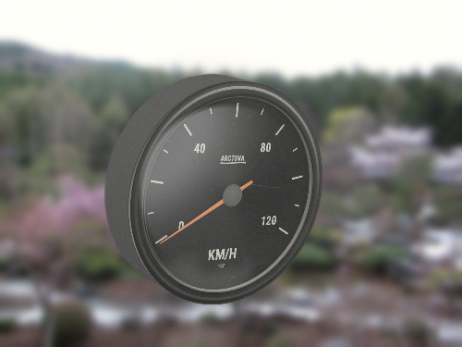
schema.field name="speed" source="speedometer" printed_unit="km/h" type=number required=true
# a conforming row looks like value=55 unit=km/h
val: value=0 unit=km/h
